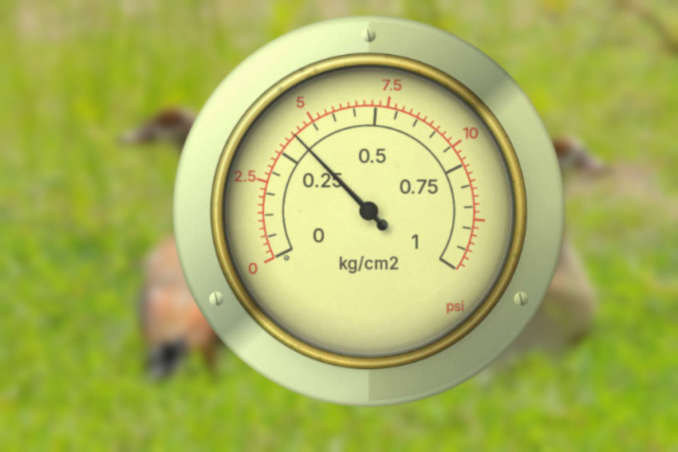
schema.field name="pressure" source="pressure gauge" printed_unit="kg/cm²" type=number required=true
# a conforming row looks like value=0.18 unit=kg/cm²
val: value=0.3 unit=kg/cm²
